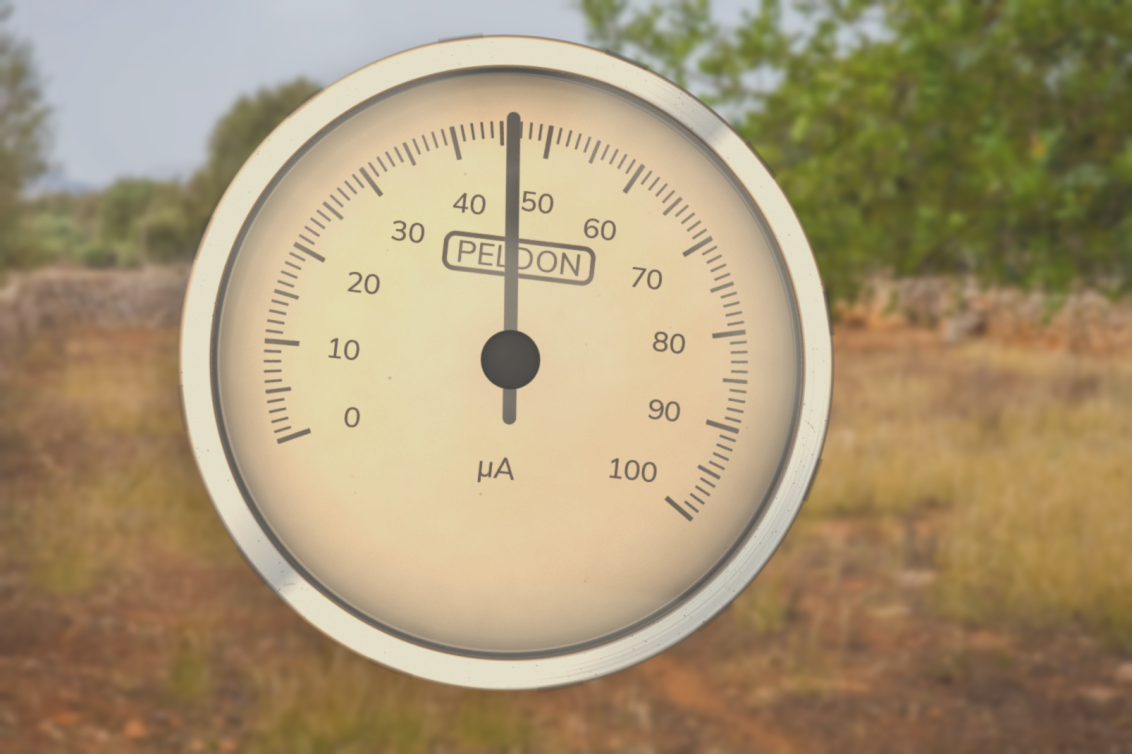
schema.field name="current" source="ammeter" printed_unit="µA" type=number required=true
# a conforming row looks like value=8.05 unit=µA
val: value=46 unit=µA
